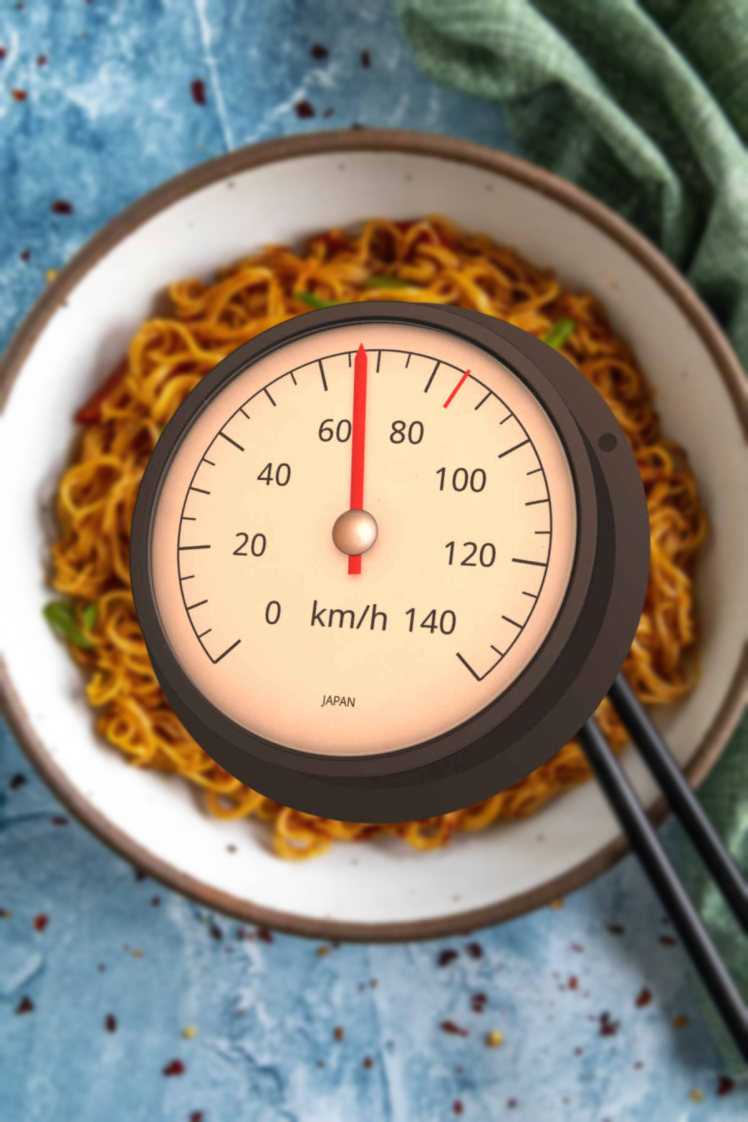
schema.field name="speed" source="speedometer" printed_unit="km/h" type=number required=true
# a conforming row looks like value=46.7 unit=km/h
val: value=67.5 unit=km/h
